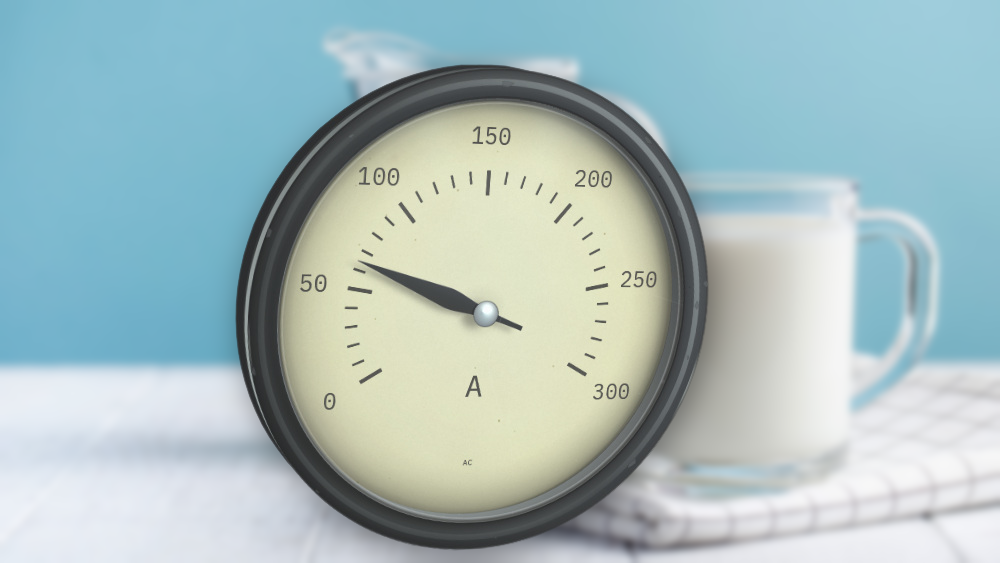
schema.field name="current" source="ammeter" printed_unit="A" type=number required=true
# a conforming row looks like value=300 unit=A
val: value=65 unit=A
